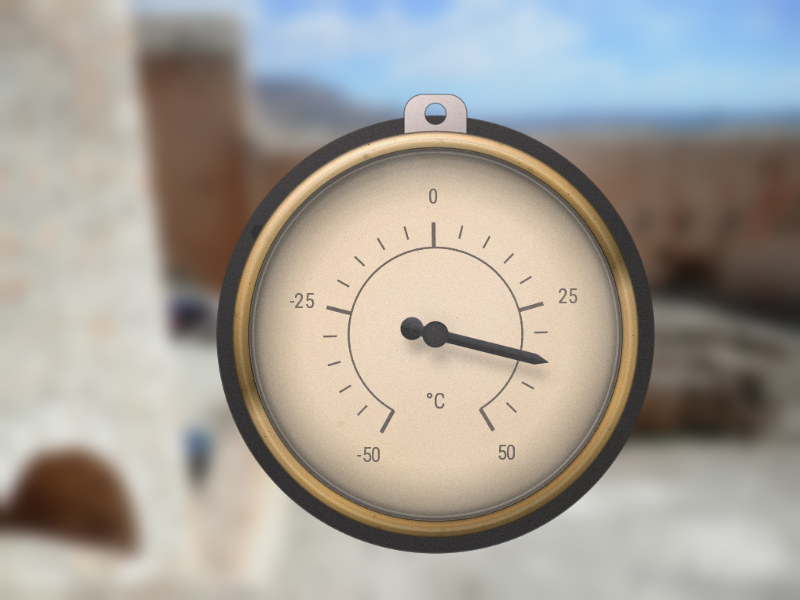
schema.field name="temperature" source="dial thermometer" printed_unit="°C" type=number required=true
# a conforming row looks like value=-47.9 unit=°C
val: value=35 unit=°C
